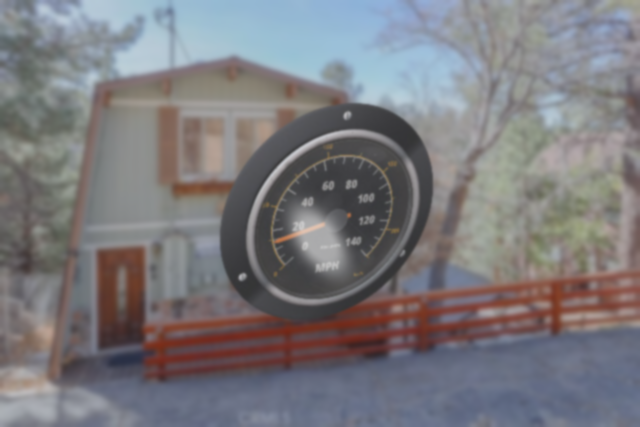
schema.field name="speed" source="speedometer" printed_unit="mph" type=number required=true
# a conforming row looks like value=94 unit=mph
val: value=15 unit=mph
